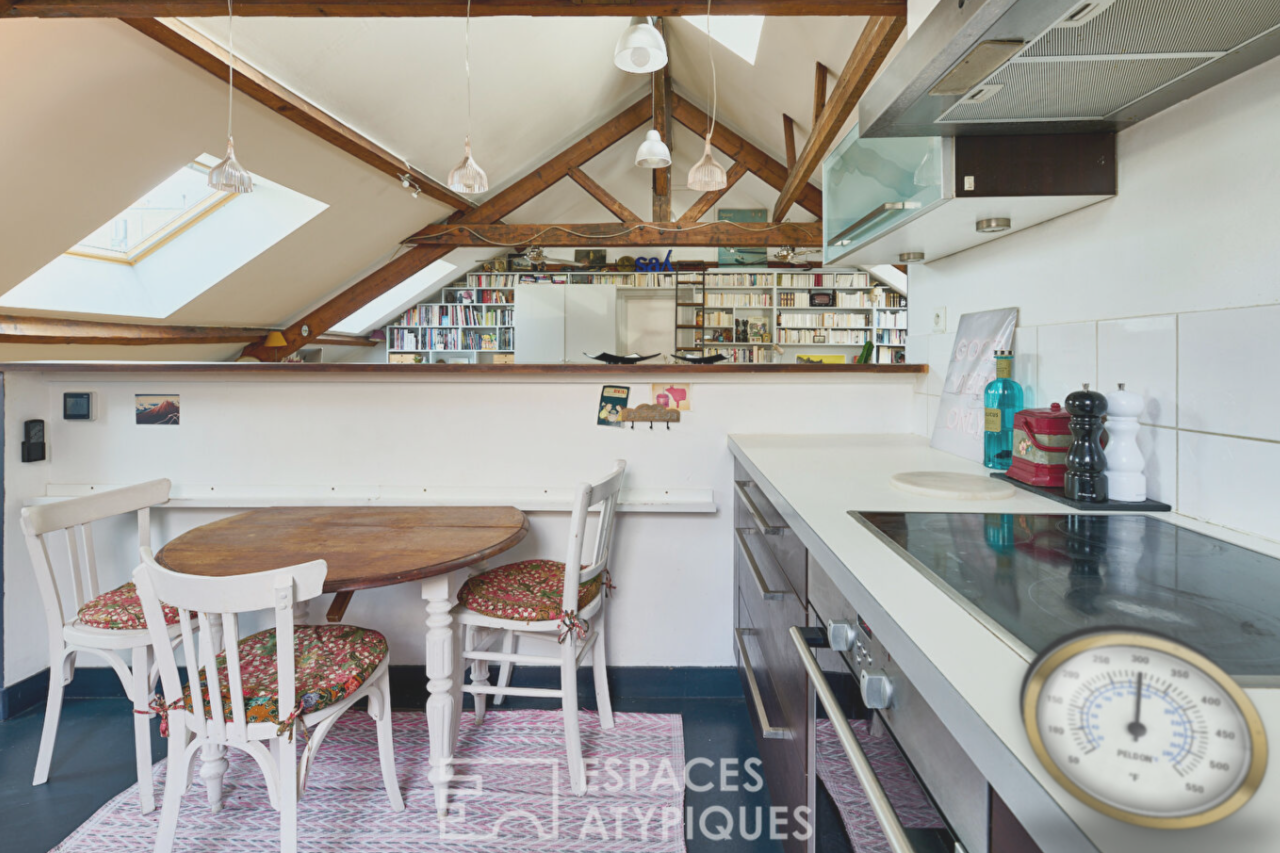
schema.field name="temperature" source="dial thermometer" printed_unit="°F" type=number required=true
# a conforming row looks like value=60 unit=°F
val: value=300 unit=°F
